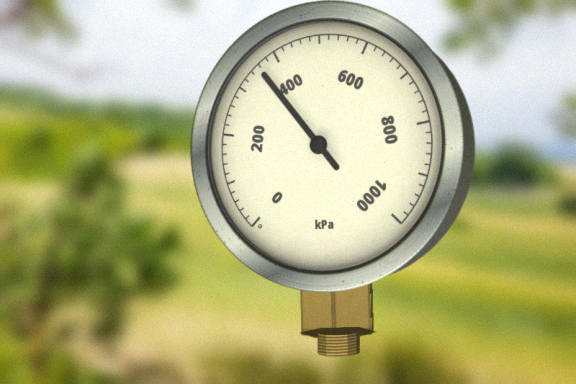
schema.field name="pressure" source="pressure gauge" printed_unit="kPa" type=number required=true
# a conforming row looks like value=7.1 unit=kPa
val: value=360 unit=kPa
